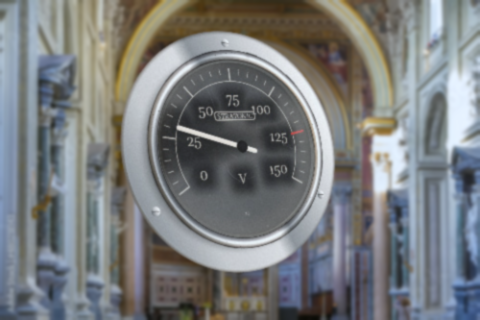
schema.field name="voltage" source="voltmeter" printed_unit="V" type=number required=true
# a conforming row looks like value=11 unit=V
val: value=30 unit=V
